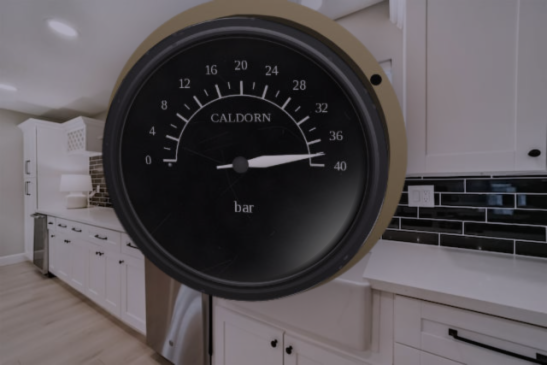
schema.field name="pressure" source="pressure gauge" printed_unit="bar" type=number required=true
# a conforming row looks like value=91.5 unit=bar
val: value=38 unit=bar
